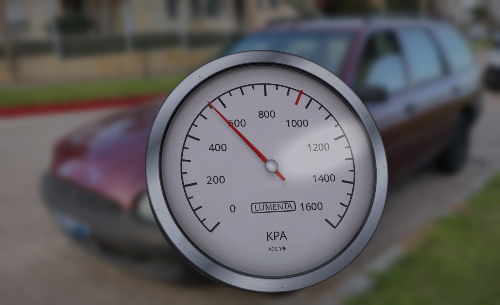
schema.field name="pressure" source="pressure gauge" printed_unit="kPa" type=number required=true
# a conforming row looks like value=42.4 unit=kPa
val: value=550 unit=kPa
